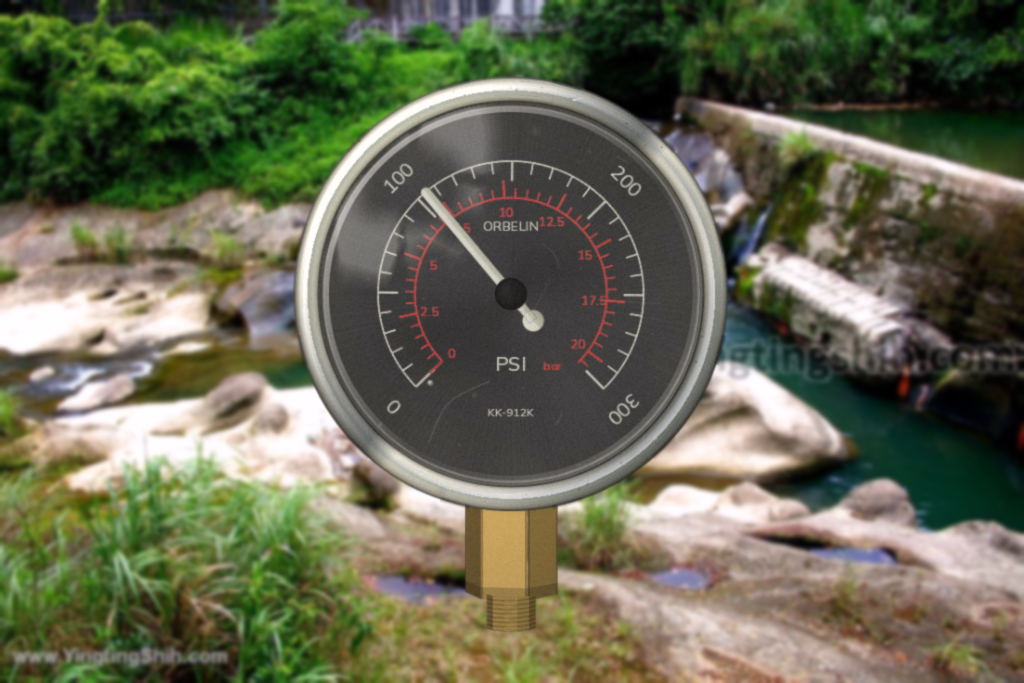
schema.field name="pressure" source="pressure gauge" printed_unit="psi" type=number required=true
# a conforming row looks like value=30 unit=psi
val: value=105 unit=psi
